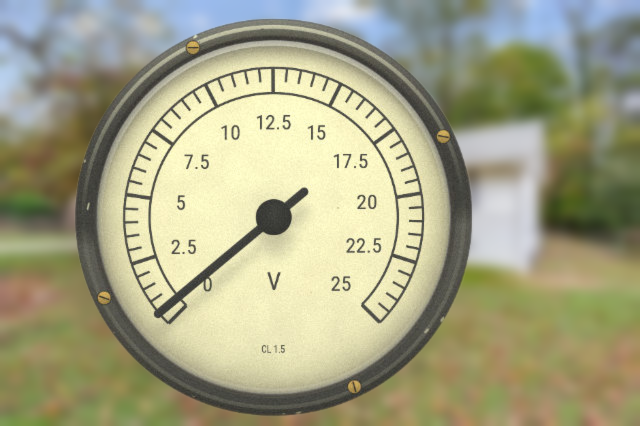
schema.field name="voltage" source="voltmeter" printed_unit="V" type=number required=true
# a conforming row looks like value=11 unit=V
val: value=0.5 unit=V
